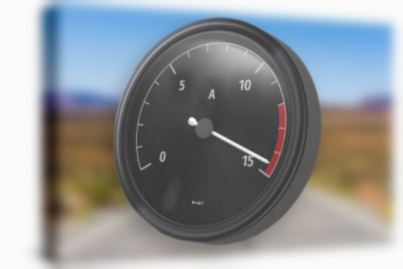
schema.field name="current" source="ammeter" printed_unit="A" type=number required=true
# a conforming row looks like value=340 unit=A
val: value=14.5 unit=A
